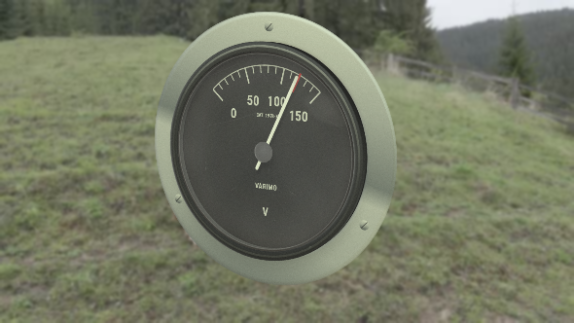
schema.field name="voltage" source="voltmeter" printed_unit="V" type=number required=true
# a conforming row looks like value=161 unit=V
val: value=120 unit=V
